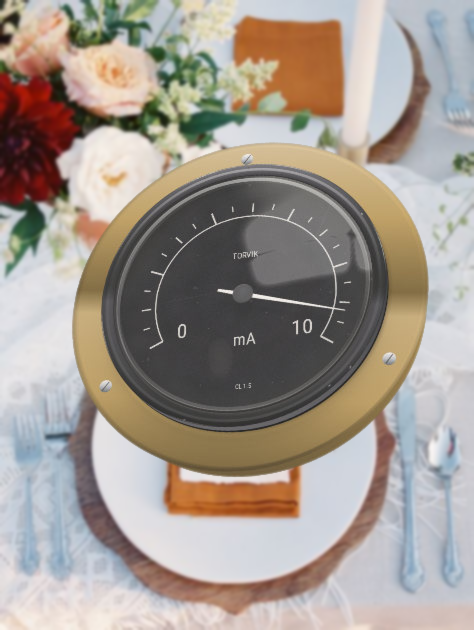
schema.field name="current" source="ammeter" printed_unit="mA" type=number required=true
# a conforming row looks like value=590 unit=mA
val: value=9.25 unit=mA
